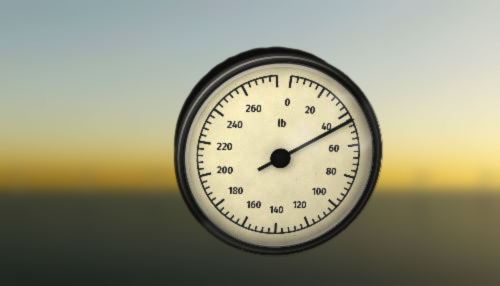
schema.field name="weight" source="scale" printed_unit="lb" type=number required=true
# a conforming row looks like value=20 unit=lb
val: value=44 unit=lb
